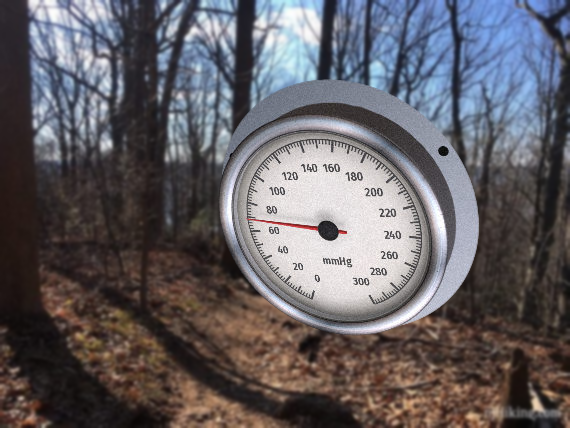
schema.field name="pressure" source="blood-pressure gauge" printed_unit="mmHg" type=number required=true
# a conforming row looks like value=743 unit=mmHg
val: value=70 unit=mmHg
